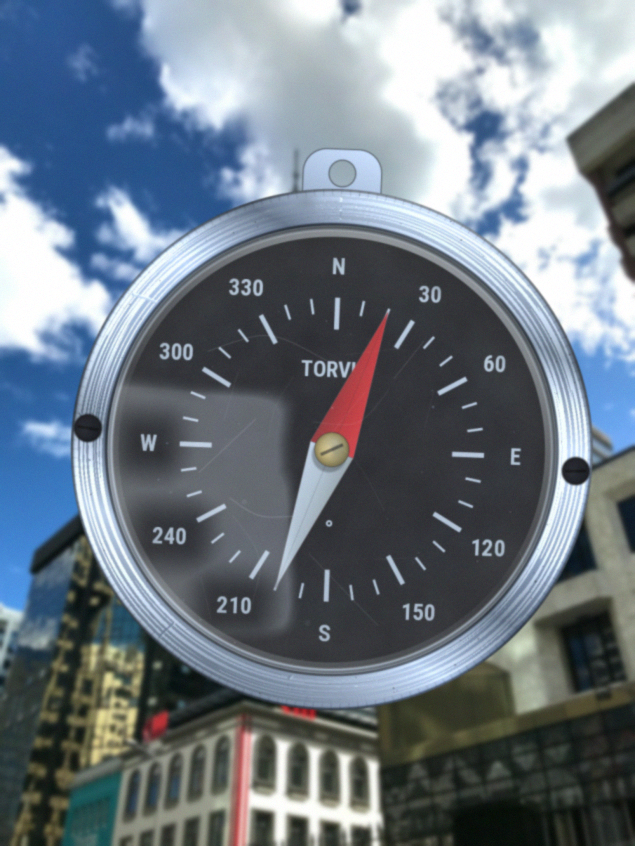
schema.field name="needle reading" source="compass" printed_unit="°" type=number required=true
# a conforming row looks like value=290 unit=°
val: value=20 unit=°
